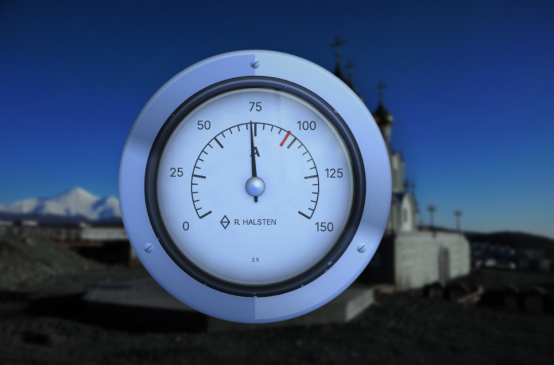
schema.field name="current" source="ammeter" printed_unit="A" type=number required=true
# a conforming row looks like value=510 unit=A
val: value=72.5 unit=A
